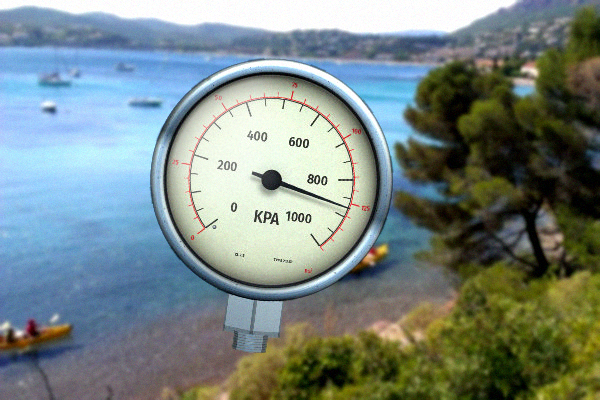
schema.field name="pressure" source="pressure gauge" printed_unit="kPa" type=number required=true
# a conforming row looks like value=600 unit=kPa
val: value=875 unit=kPa
